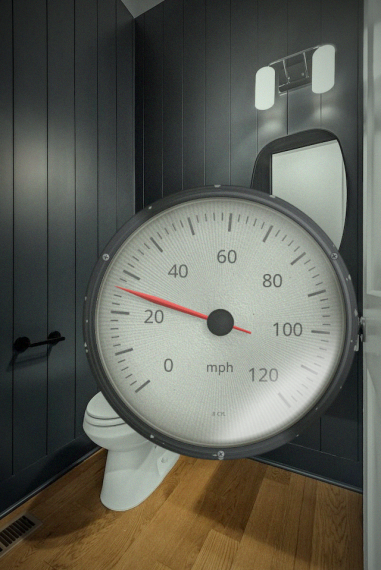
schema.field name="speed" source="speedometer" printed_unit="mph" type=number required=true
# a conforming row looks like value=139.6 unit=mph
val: value=26 unit=mph
